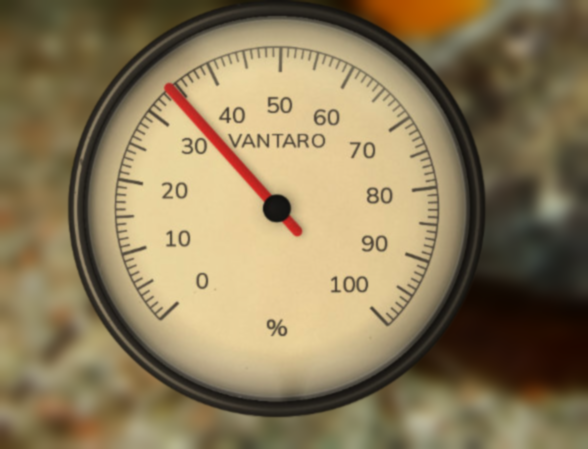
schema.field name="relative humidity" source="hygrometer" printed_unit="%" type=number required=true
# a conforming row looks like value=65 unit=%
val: value=34 unit=%
